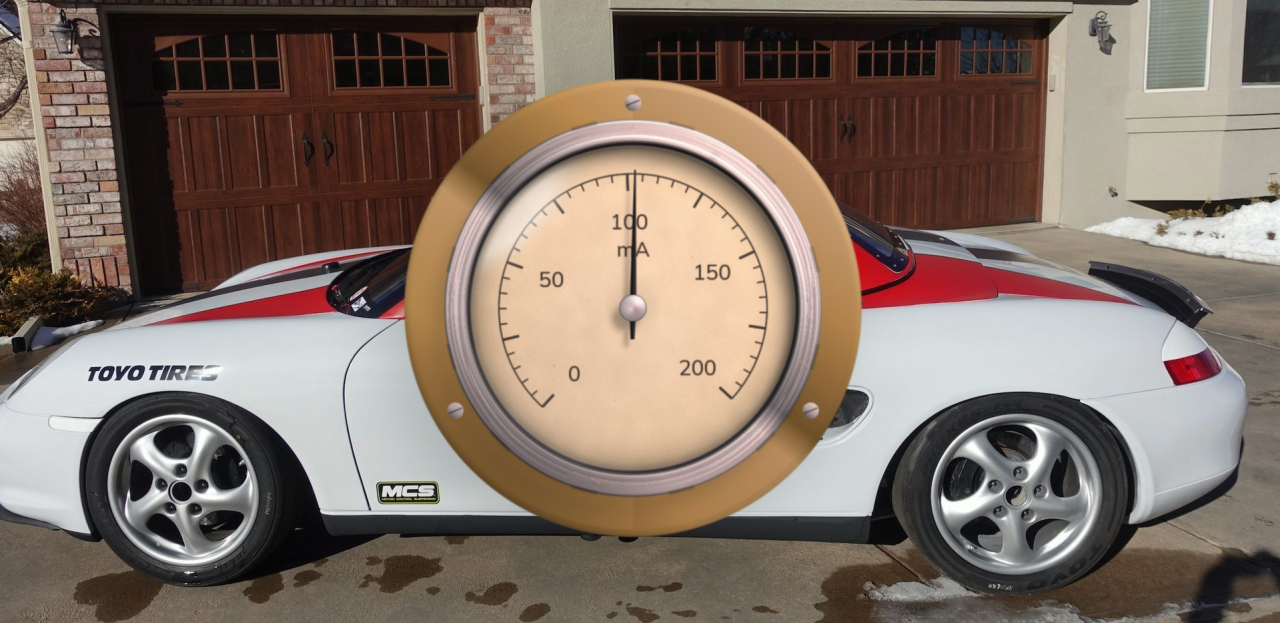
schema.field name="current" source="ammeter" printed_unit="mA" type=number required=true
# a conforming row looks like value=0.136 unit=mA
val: value=102.5 unit=mA
